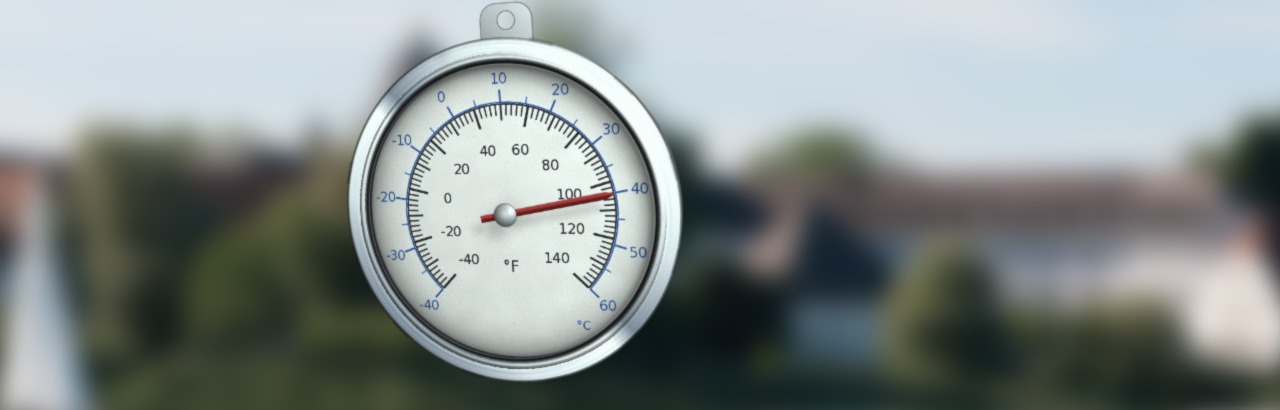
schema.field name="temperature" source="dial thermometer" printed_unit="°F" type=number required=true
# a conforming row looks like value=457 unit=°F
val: value=104 unit=°F
